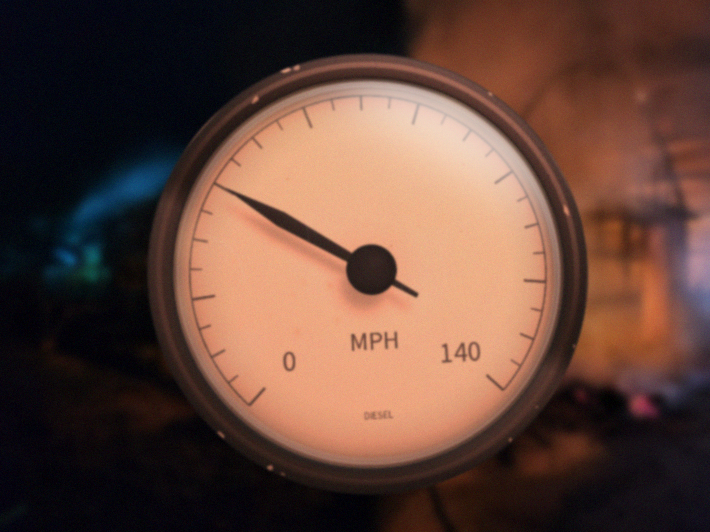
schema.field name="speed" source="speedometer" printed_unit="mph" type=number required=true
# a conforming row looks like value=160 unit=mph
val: value=40 unit=mph
